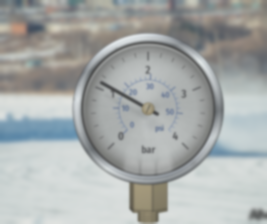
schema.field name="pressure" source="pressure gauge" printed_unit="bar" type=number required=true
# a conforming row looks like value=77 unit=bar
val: value=1.1 unit=bar
